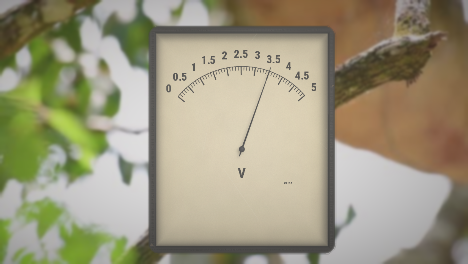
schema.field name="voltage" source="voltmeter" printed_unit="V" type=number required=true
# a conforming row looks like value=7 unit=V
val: value=3.5 unit=V
